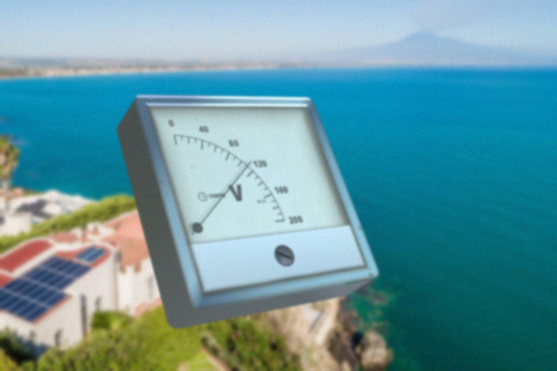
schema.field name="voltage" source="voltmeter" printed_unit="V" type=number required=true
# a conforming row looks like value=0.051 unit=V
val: value=110 unit=V
